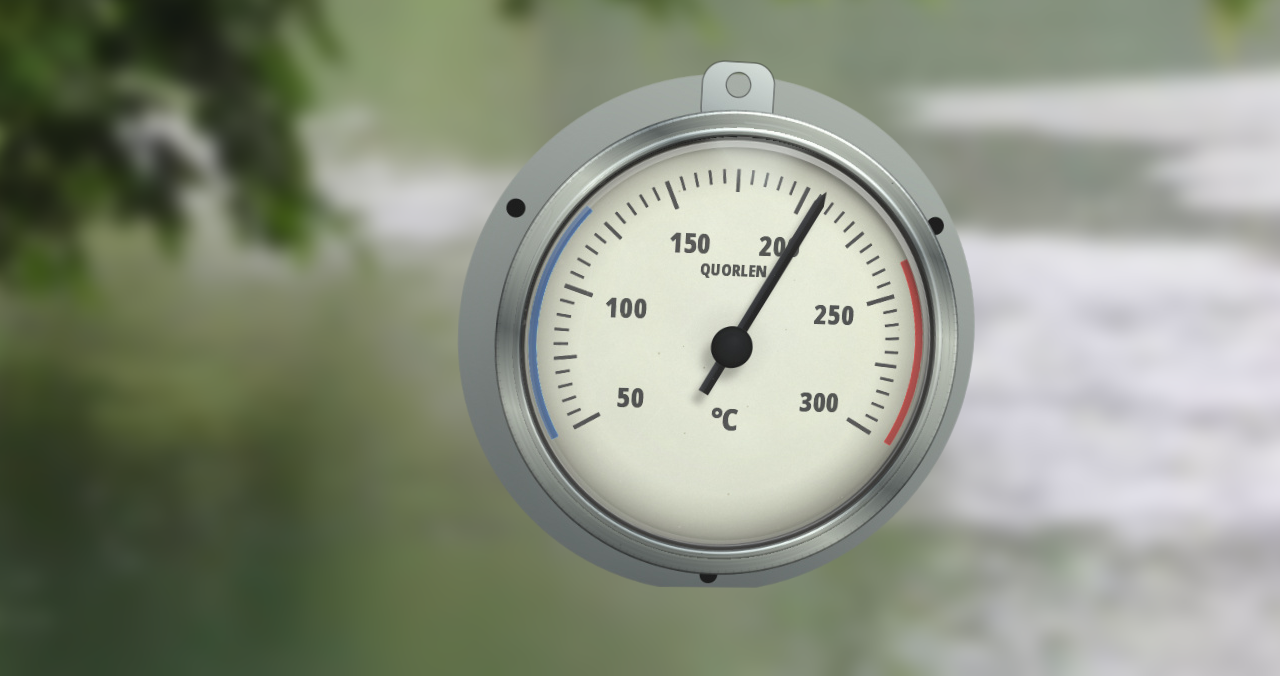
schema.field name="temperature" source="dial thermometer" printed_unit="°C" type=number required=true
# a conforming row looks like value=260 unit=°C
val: value=205 unit=°C
